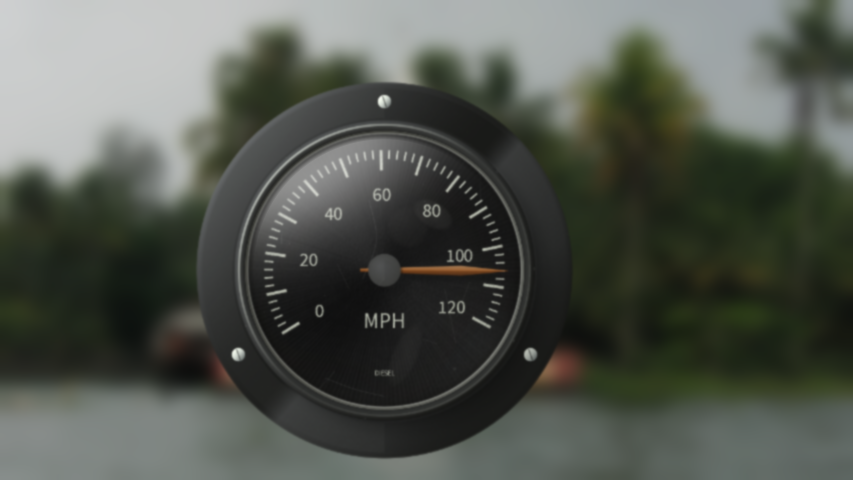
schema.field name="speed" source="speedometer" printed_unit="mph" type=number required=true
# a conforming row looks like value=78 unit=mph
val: value=106 unit=mph
